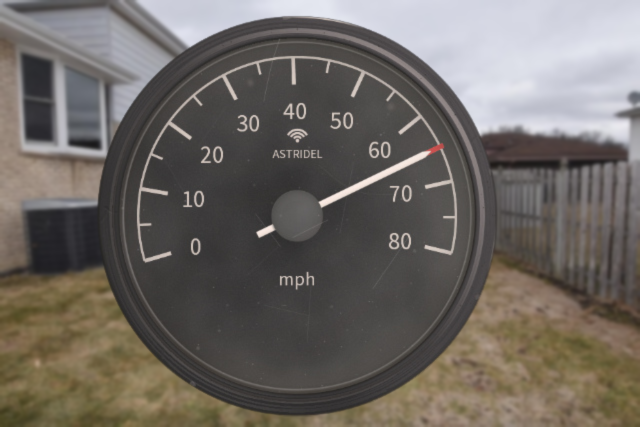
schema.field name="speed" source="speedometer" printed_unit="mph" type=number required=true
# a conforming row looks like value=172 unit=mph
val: value=65 unit=mph
